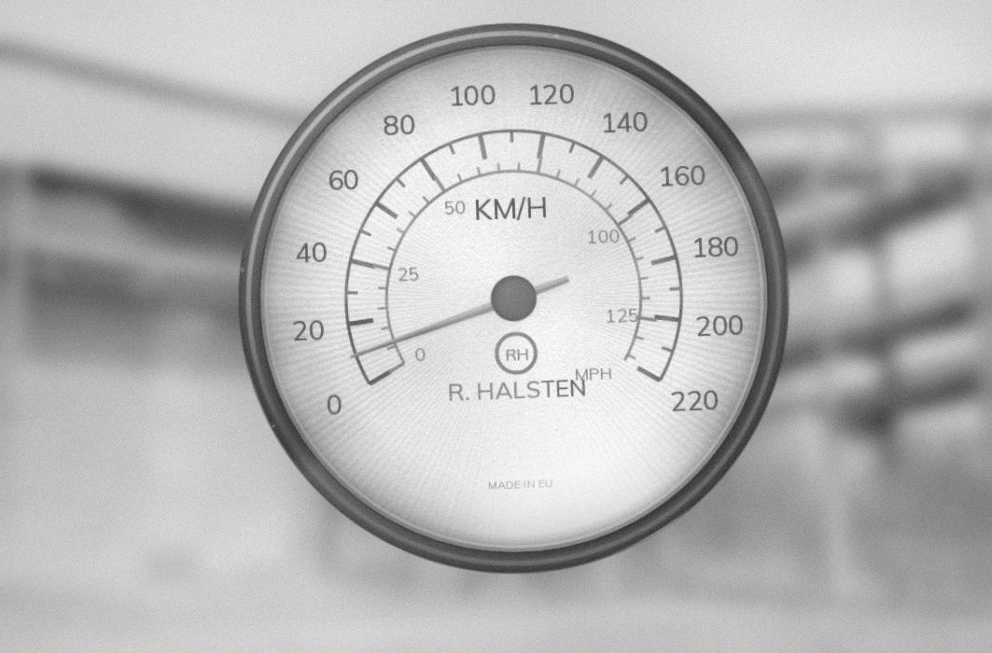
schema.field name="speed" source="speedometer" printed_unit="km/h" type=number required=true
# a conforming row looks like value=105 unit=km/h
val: value=10 unit=km/h
